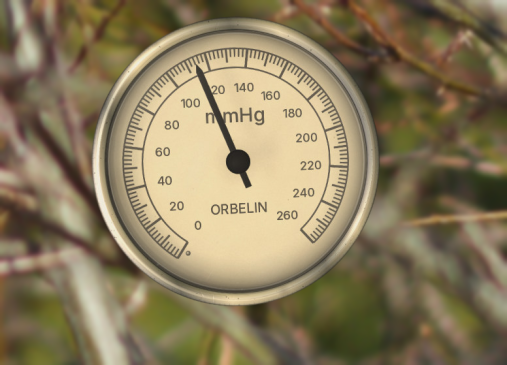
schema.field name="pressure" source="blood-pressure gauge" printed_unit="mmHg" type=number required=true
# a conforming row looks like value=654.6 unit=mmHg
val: value=114 unit=mmHg
